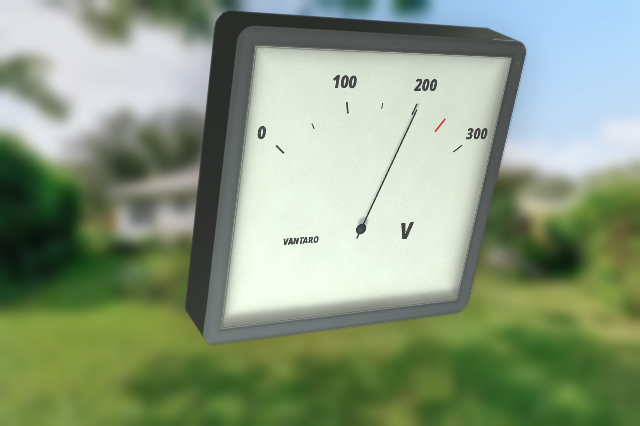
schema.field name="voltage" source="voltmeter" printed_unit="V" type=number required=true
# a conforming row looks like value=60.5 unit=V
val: value=200 unit=V
